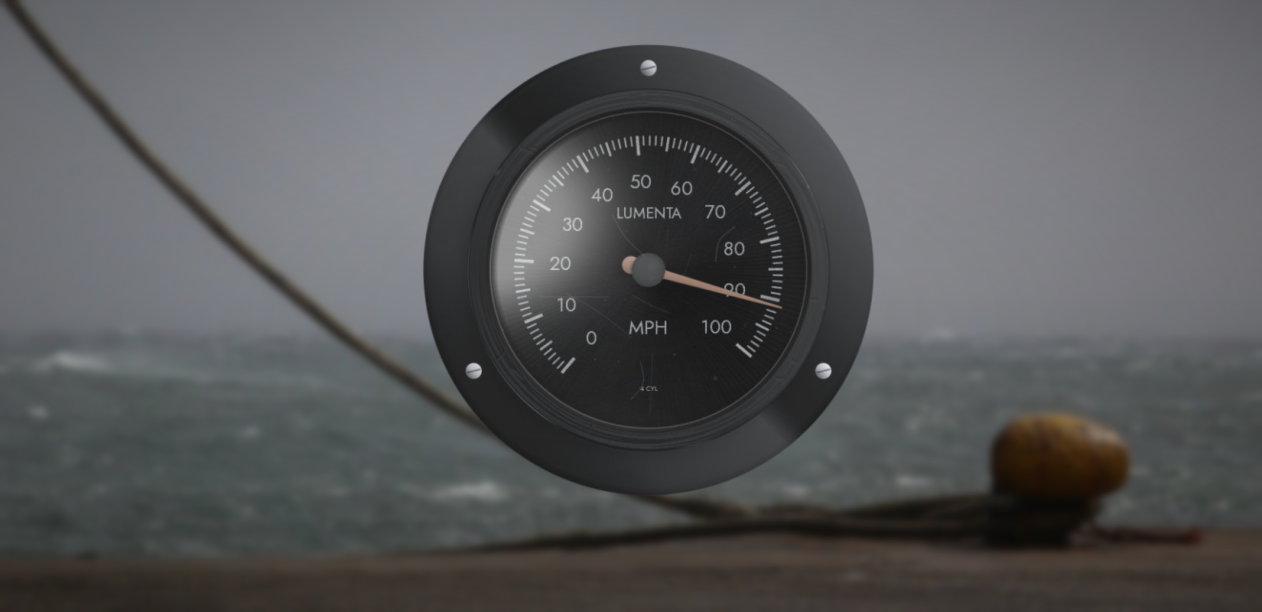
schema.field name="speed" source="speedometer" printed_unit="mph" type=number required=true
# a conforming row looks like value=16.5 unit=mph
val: value=91 unit=mph
